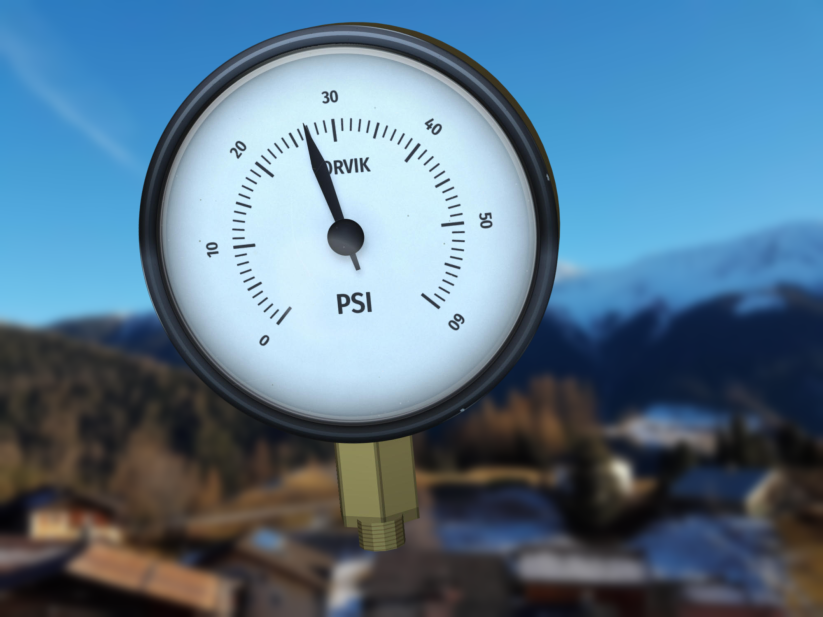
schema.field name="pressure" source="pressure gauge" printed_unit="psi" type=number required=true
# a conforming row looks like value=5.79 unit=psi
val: value=27 unit=psi
